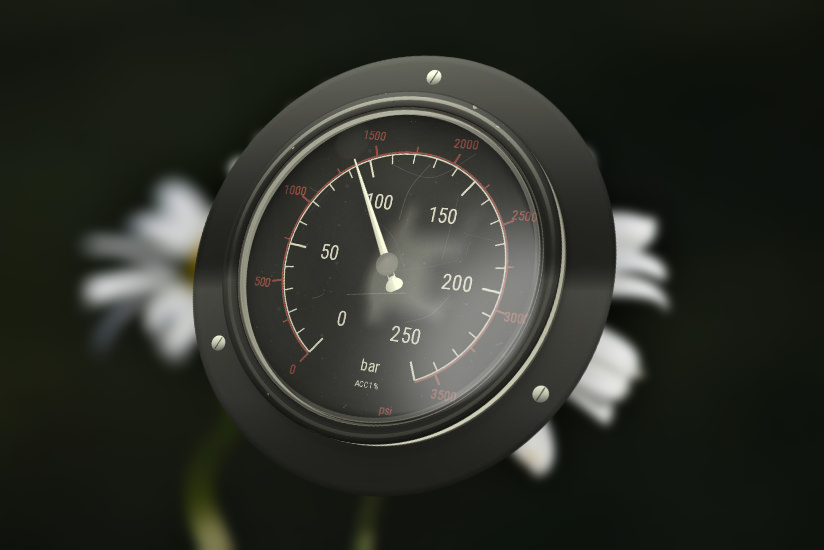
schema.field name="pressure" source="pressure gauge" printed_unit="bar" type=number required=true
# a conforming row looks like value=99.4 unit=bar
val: value=95 unit=bar
